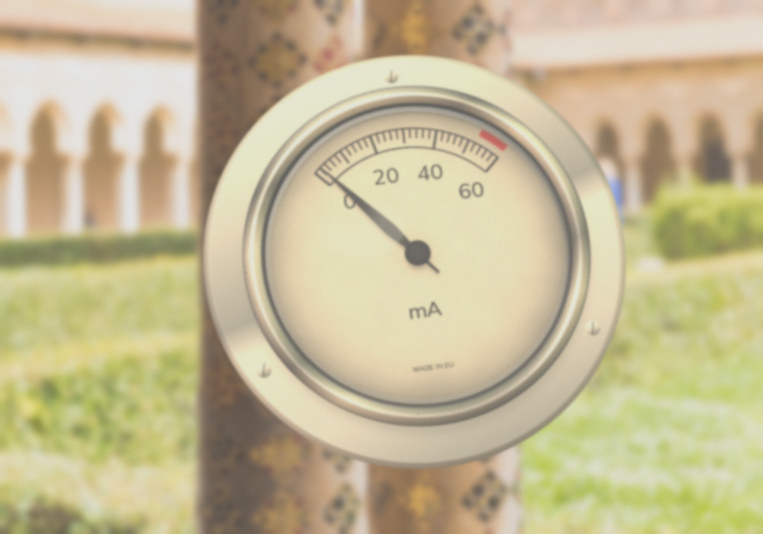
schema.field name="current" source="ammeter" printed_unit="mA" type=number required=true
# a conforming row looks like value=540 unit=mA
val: value=2 unit=mA
